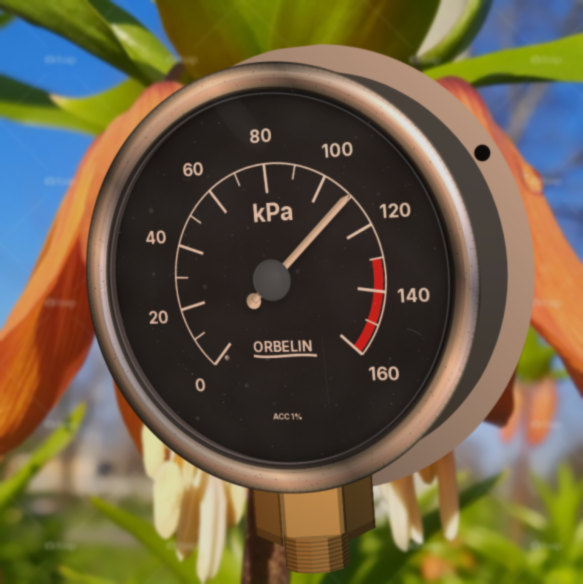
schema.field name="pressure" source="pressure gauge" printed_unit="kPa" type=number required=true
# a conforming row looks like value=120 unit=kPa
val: value=110 unit=kPa
